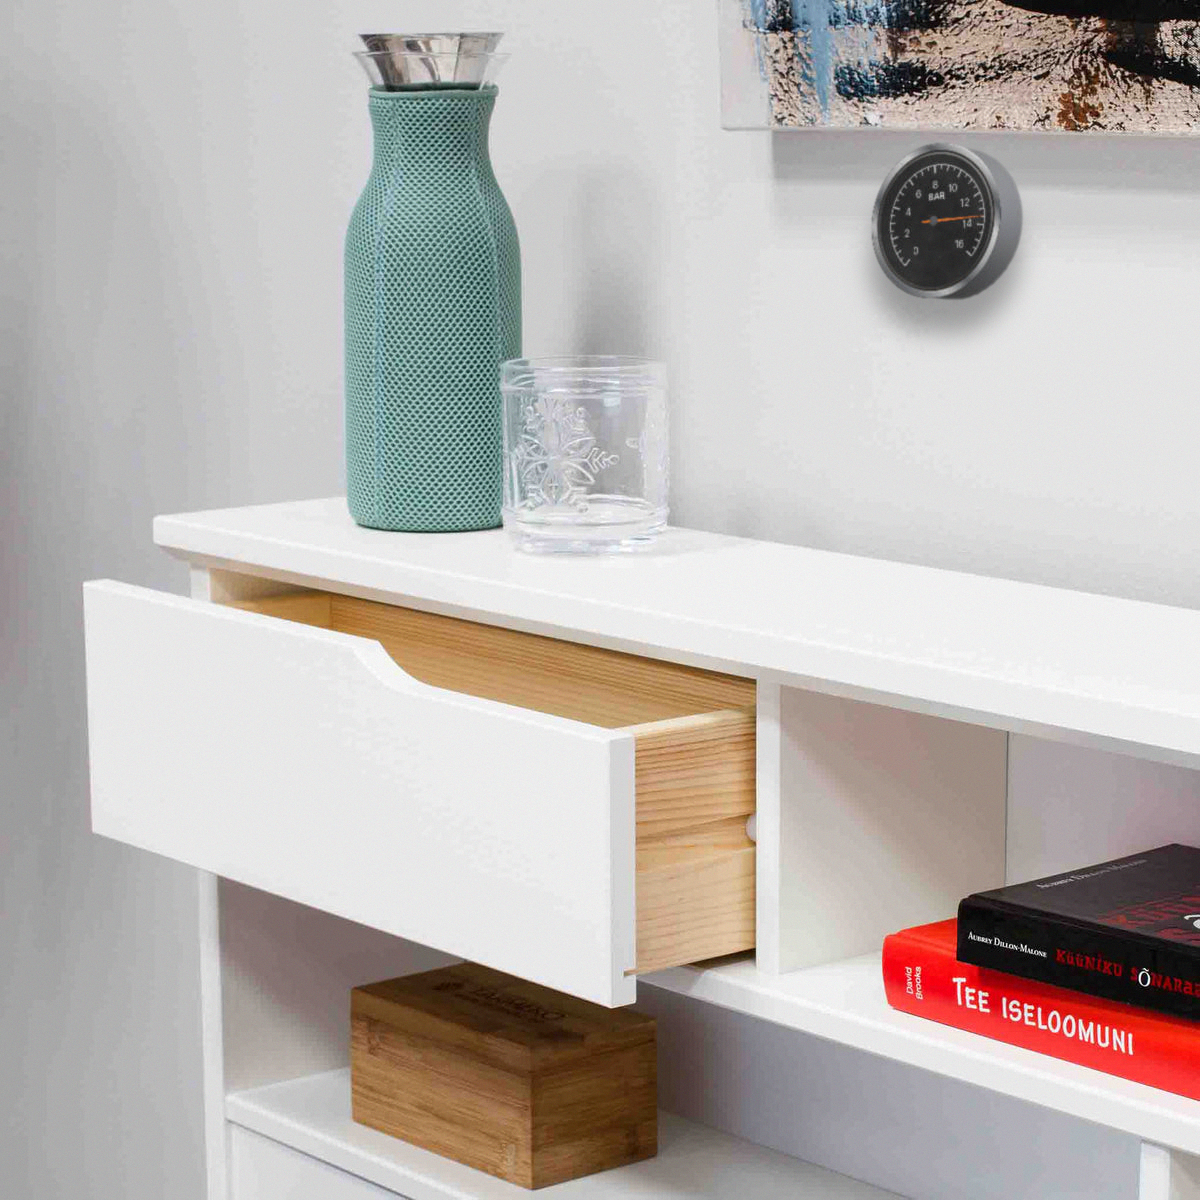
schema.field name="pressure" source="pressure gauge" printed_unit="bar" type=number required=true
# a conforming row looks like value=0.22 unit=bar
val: value=13.5 unit=bar
